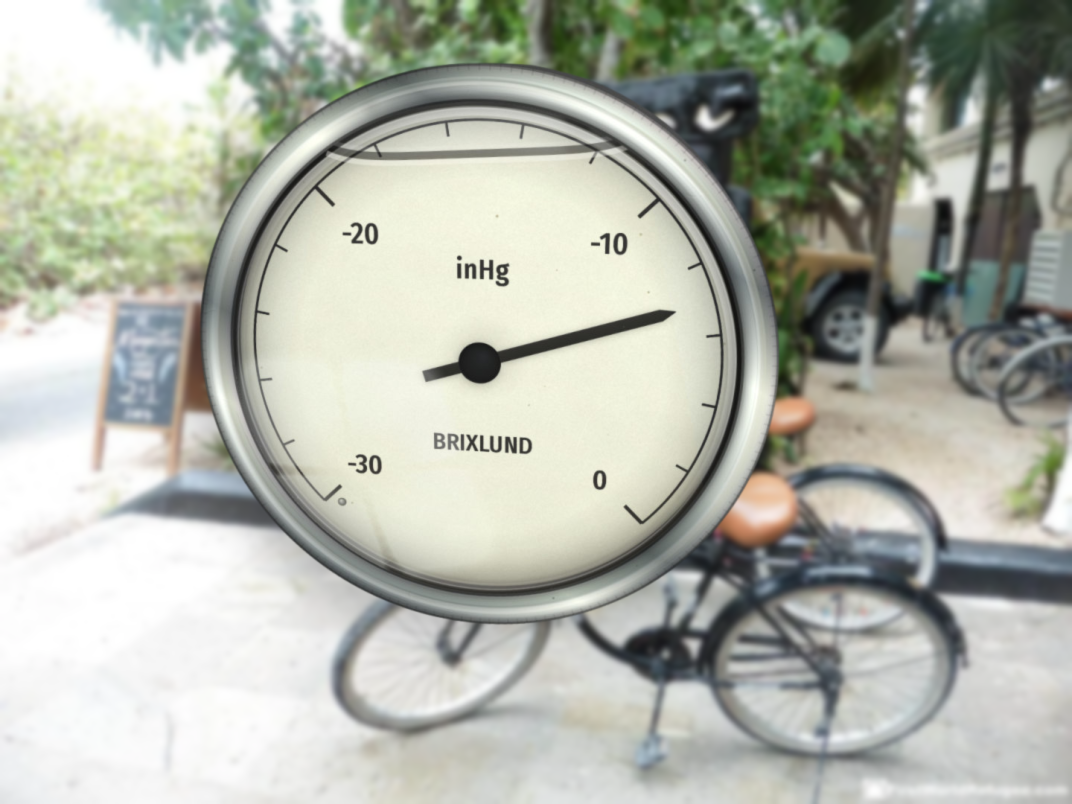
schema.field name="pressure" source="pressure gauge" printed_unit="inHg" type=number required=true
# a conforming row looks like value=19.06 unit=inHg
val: value=-7 unit=inHg
